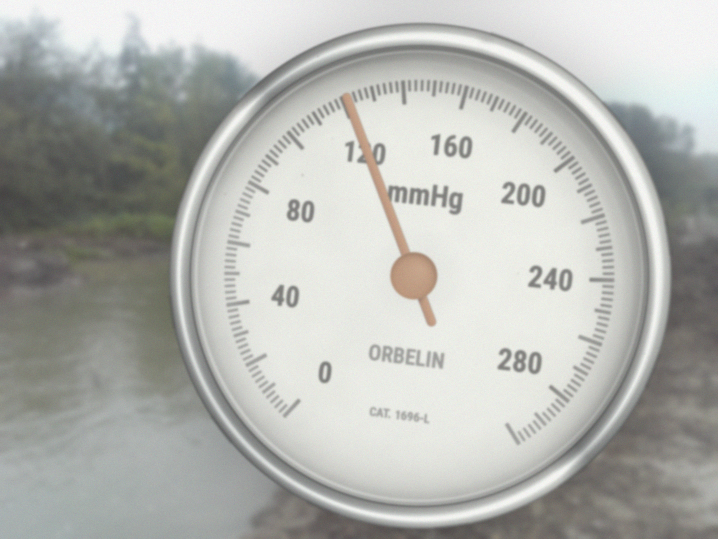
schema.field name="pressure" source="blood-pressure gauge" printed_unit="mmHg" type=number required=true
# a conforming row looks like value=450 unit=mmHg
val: value=122 unit=mmHg
